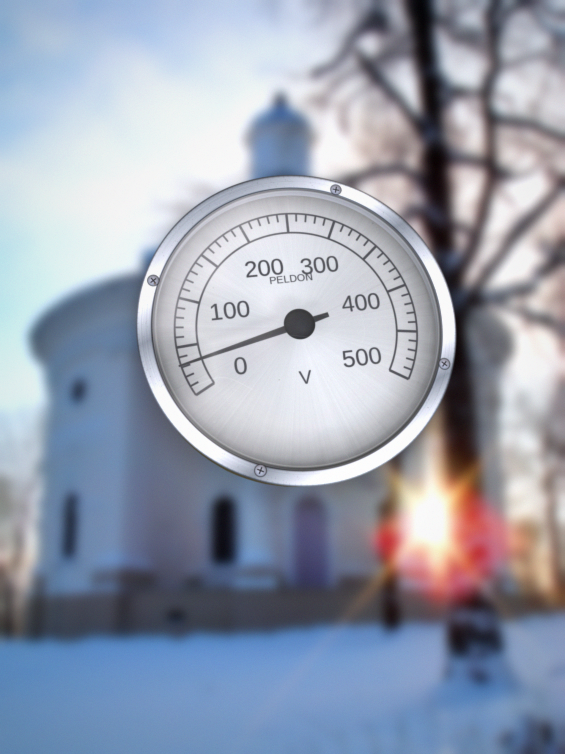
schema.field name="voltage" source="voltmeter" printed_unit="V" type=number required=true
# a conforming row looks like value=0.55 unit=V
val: value=30 unit=V
